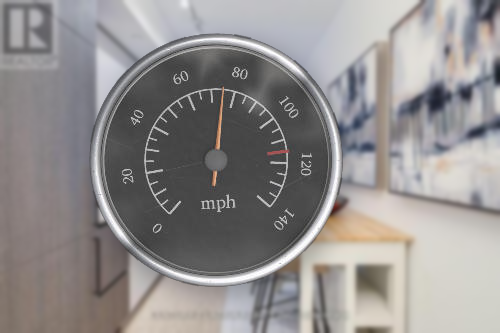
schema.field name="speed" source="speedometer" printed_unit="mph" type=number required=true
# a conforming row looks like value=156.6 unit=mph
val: value=75 unit=mph
